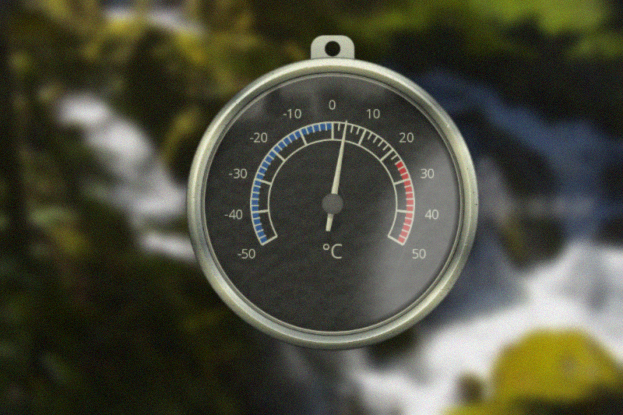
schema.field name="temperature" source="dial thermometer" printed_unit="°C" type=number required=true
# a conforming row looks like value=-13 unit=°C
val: value=4 unit=°C
